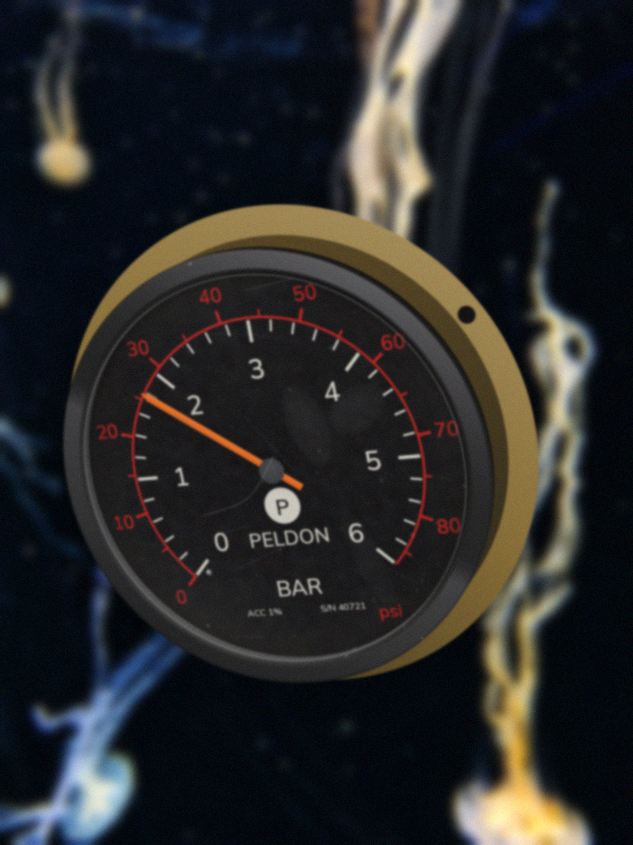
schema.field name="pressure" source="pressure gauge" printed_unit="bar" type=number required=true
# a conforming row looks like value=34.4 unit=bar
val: value=1.8 unit=bar
